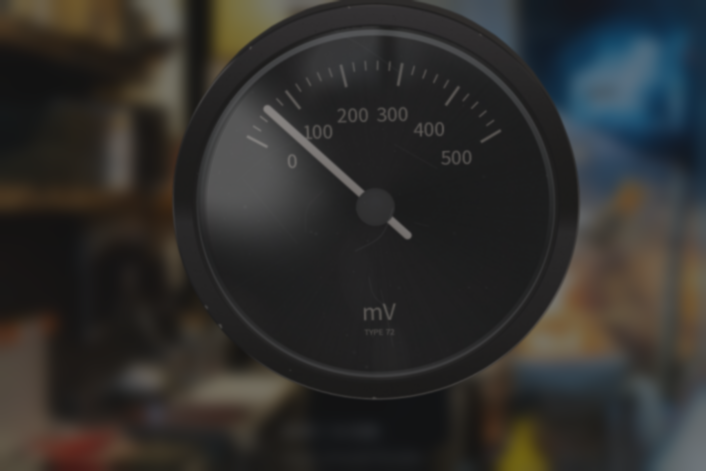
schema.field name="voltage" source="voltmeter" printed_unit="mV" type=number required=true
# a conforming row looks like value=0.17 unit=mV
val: value=60 unit=mV
